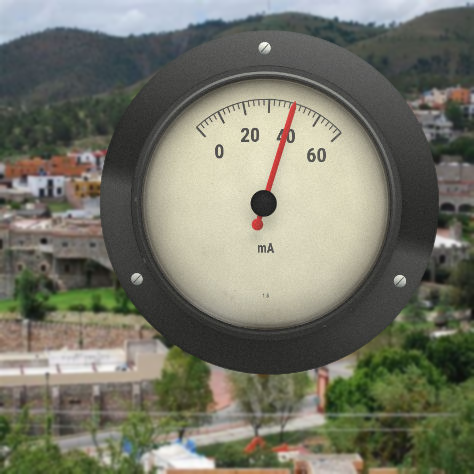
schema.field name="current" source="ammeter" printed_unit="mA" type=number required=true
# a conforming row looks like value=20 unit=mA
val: value=40 unit=mA
